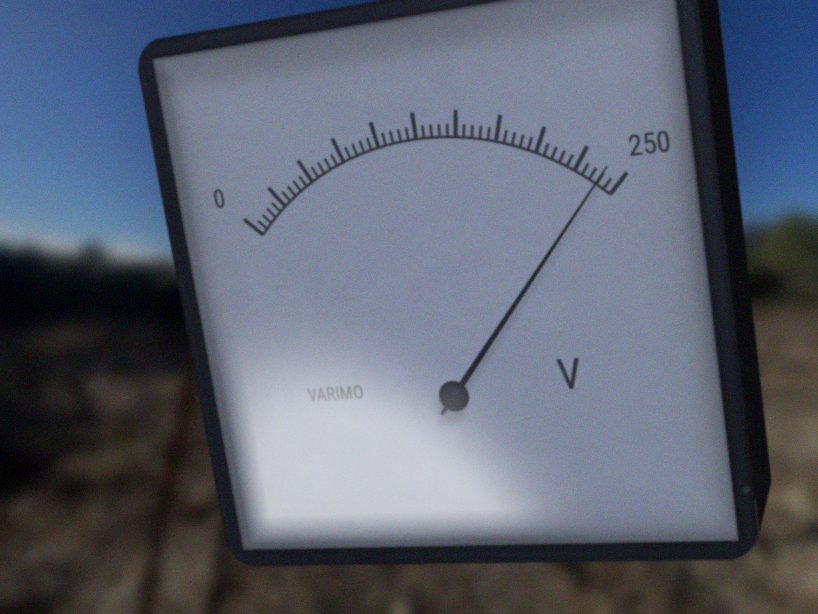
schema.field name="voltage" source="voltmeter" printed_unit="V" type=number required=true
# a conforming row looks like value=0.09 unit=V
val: value=240 unit=V
